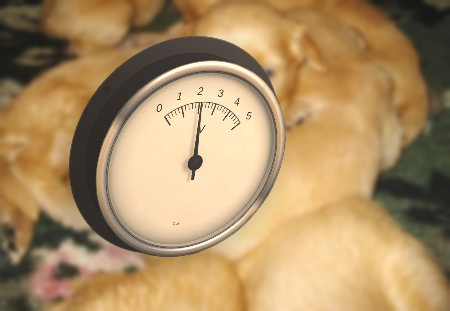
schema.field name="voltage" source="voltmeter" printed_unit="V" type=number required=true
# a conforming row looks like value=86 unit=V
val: value=2 unit=V
